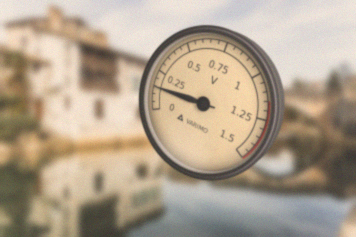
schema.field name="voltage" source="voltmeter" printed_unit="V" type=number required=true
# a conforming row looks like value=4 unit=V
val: value=0.15 unit=V
